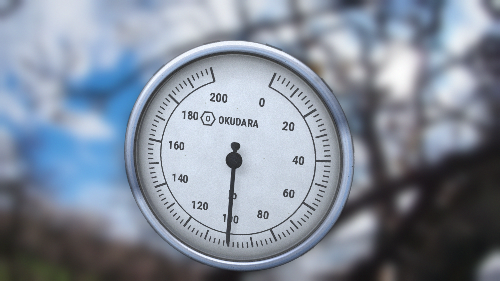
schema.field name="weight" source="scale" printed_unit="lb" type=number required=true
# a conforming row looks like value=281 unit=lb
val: value=100 unit=lb
